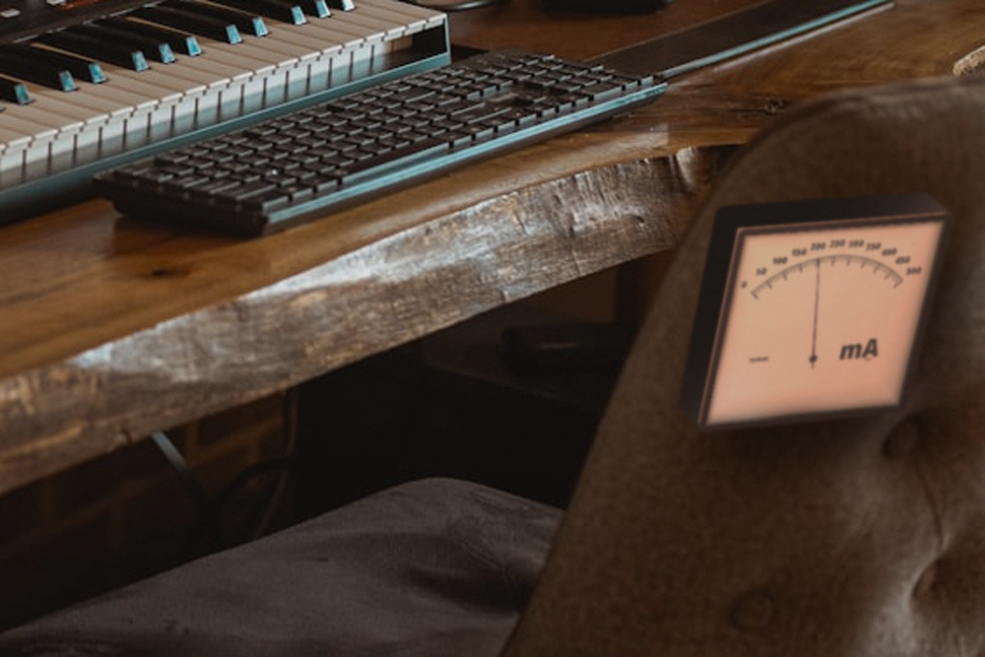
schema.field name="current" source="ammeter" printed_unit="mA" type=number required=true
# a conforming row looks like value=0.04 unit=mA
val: value=200 unit=mA
